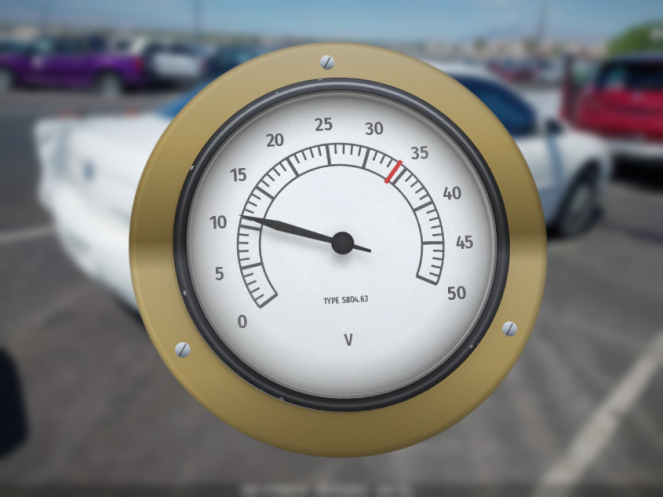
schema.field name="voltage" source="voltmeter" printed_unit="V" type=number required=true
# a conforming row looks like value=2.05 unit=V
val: value=11 unit=V
